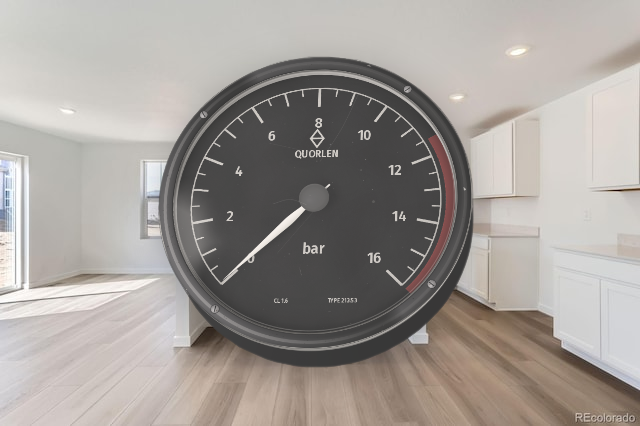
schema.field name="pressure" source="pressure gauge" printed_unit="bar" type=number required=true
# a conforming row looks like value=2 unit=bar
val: value=0 unit=bar
